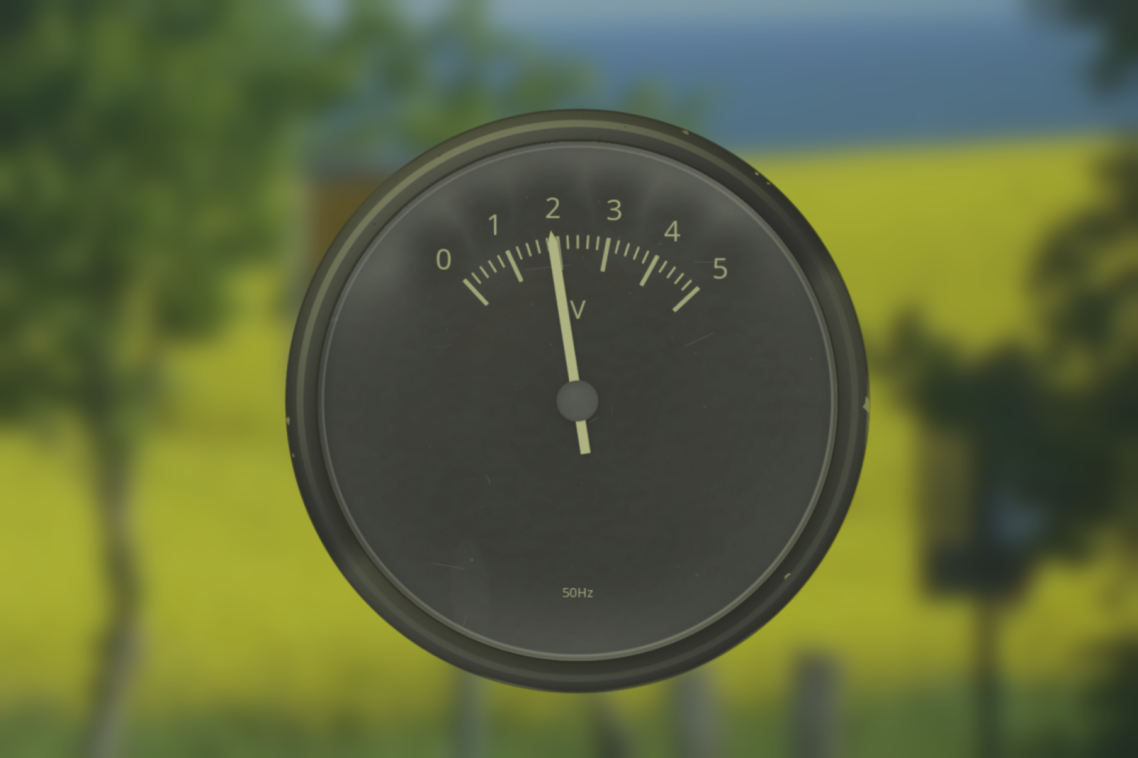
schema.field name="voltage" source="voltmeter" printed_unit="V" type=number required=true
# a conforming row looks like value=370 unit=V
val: value=1.9 unit=V
